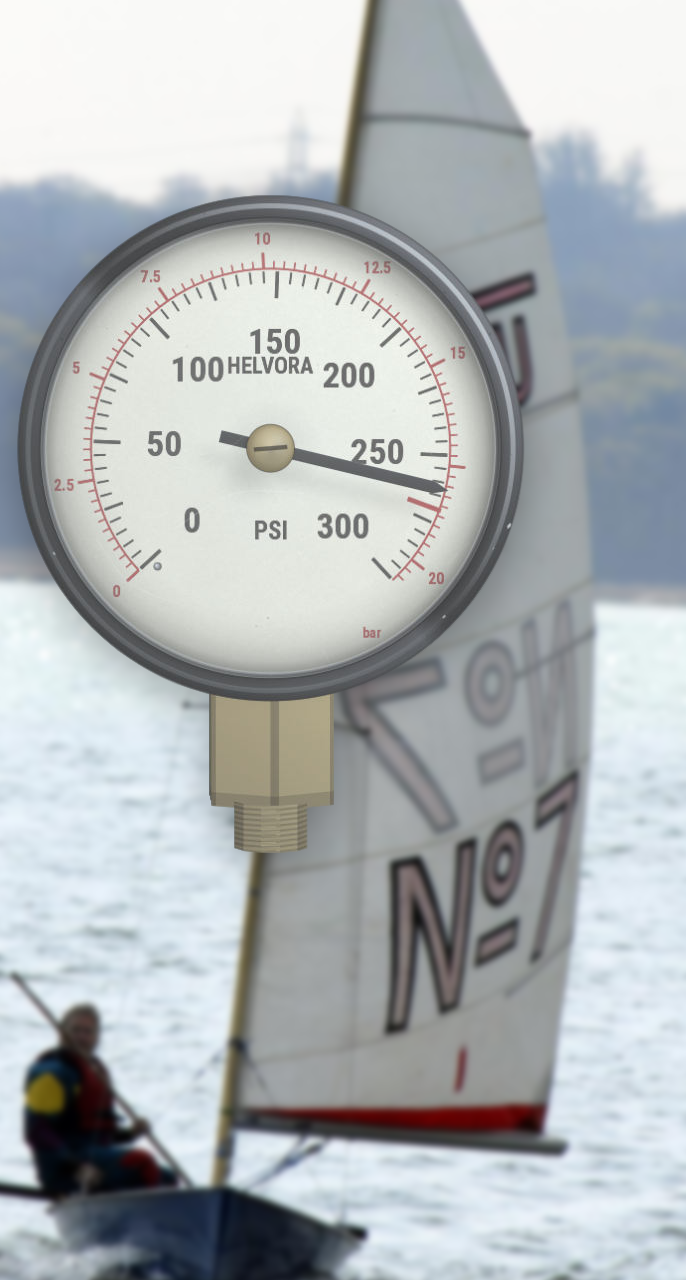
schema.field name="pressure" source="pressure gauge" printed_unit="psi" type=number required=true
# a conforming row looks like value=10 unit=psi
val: value=262.5 unit=psi
